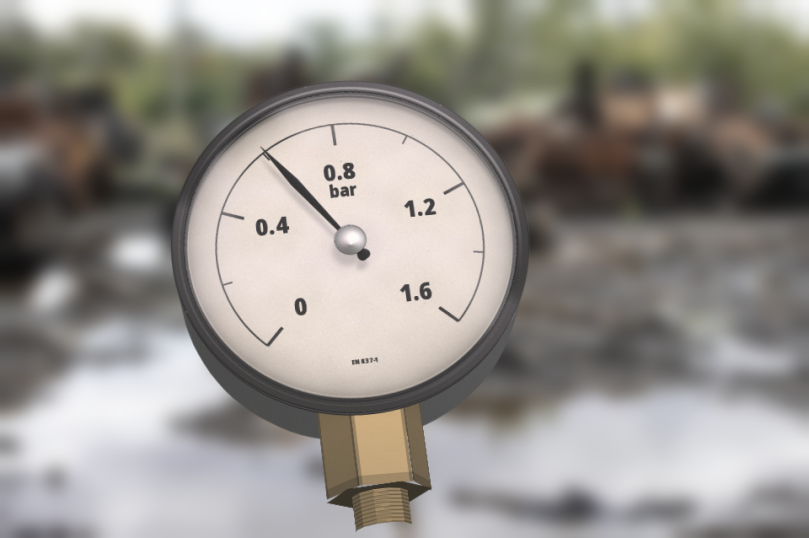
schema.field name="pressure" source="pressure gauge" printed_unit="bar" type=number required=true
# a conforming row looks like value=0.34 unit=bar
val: value=0.6 unit=bar
